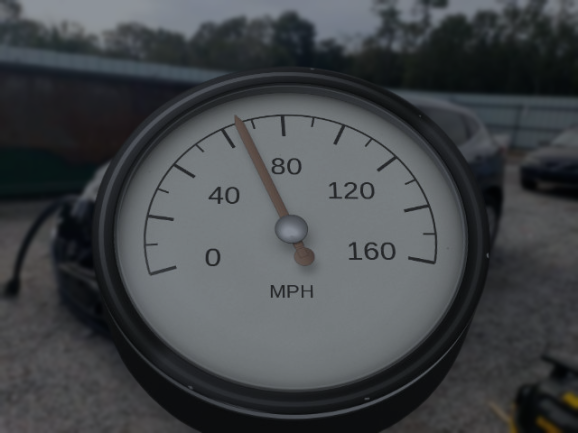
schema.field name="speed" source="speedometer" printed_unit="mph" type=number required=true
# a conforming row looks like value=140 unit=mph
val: value=65 unit=mph
